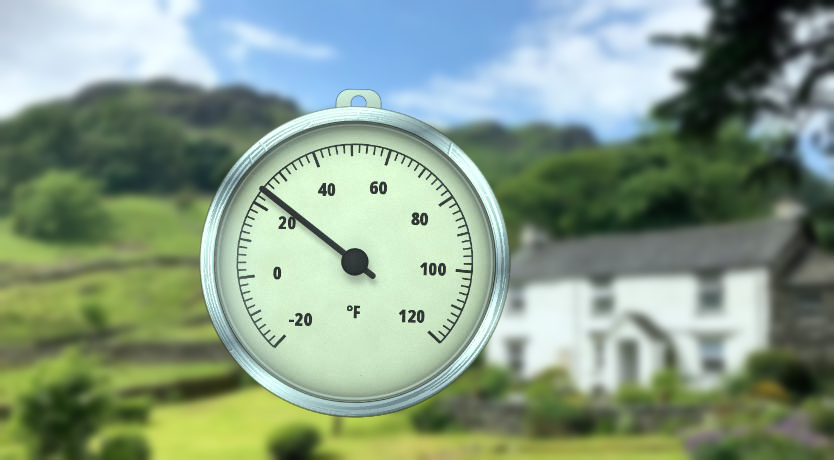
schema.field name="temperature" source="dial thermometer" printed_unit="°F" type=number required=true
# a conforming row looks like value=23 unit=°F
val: value=24 unit=°F
